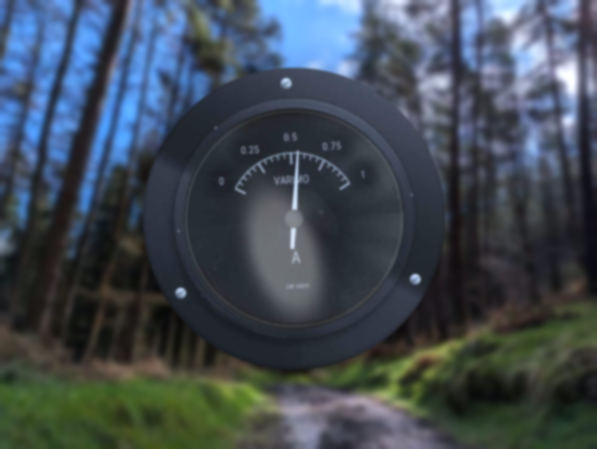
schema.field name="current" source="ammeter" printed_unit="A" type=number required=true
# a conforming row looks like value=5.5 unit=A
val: value=0.55 unit=A
